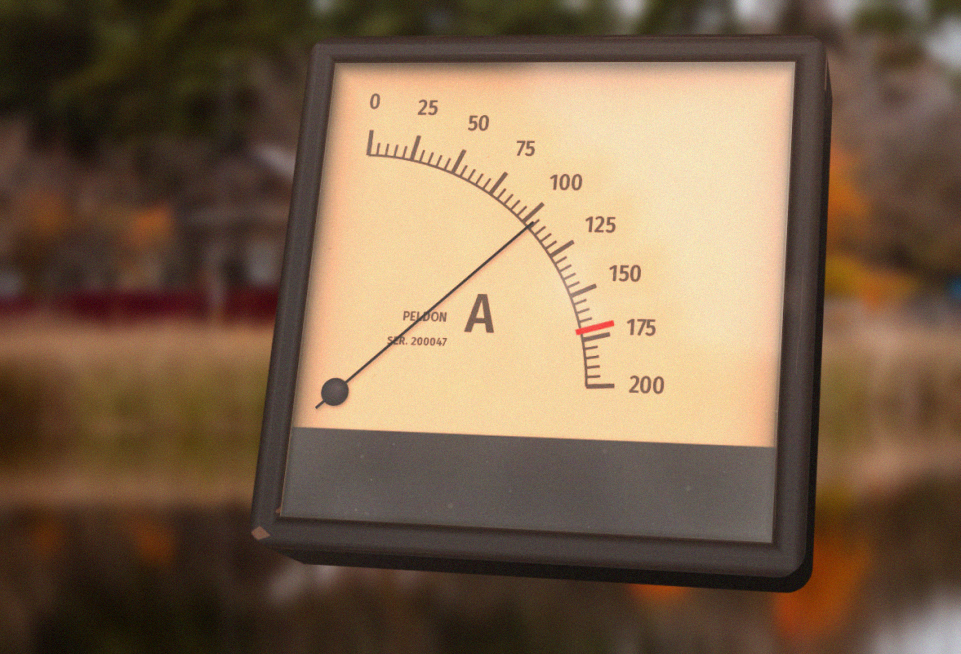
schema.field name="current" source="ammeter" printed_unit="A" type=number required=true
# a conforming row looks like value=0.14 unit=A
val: value=105 unit=A
